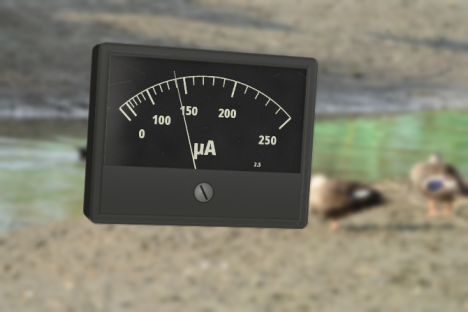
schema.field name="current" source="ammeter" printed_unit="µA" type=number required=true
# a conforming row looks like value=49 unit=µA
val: value=140 unit=µA
